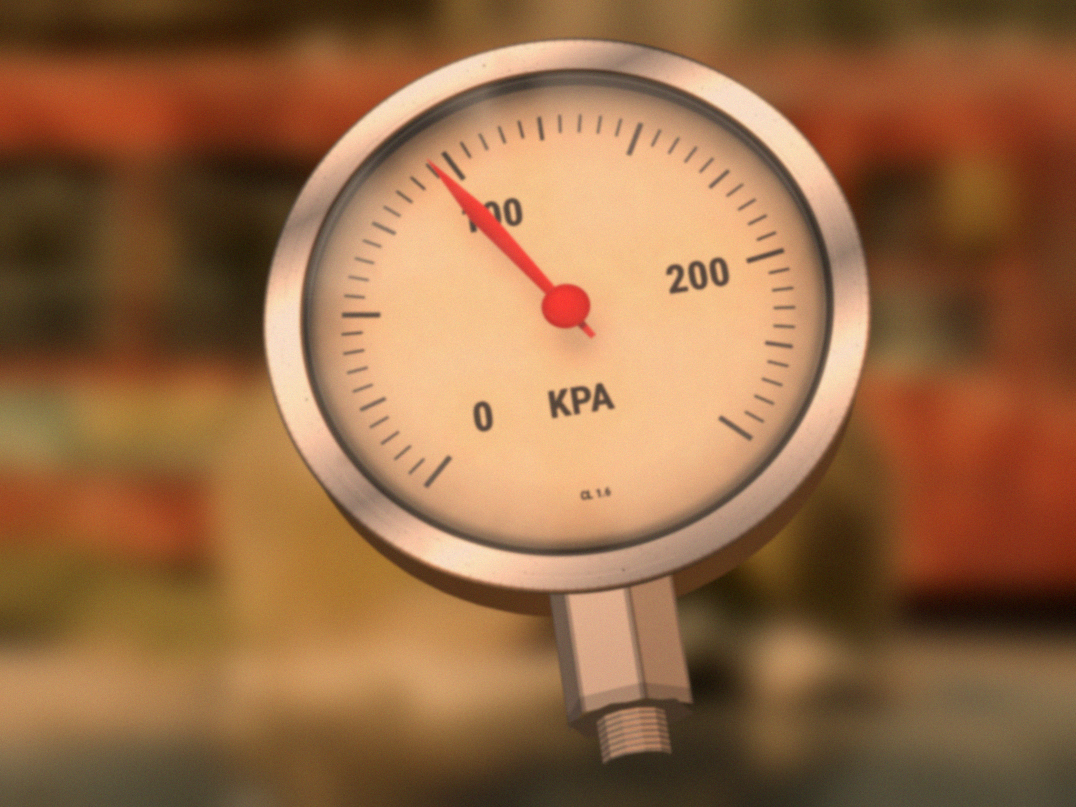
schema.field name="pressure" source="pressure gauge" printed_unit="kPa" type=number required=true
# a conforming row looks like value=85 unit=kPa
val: value=95 unit=kPa
